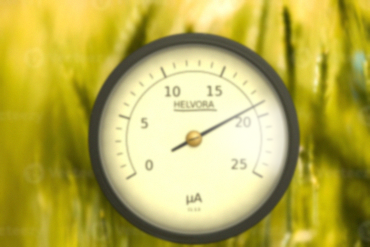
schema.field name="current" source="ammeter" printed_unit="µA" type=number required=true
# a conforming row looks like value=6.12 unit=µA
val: value=19 unit=µA
